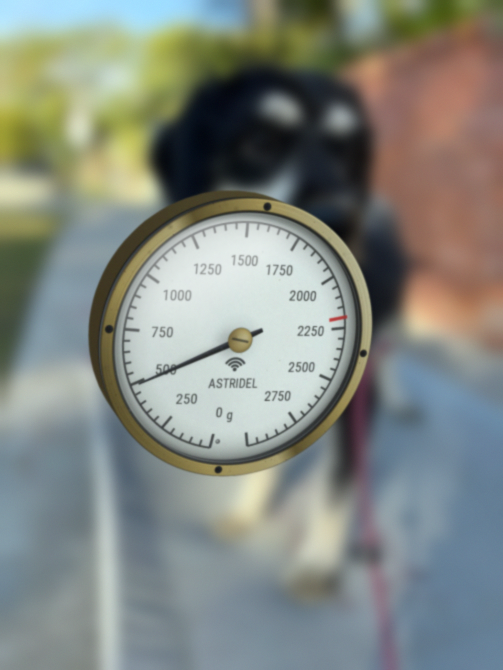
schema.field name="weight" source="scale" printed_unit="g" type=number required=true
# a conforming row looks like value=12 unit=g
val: value=500 unit=g
